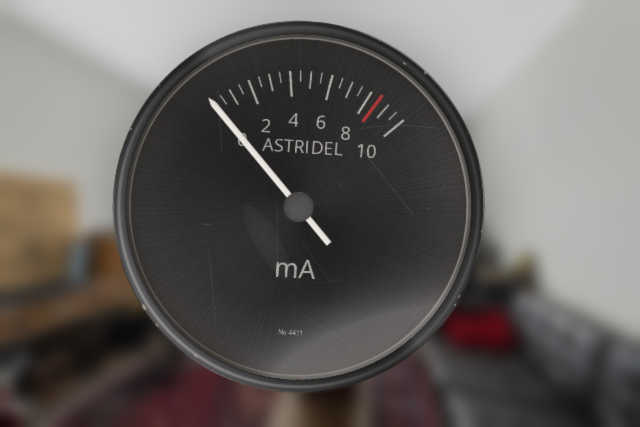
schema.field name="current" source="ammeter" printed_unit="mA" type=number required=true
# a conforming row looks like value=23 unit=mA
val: value=0 unit=mA
